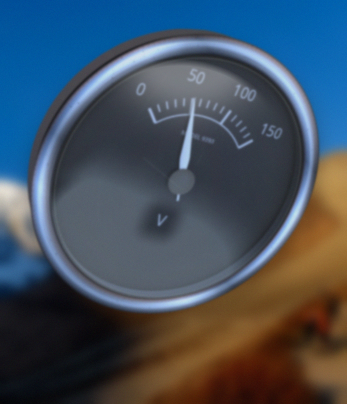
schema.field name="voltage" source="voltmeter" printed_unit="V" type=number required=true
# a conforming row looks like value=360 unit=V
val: value=50 unit=V
